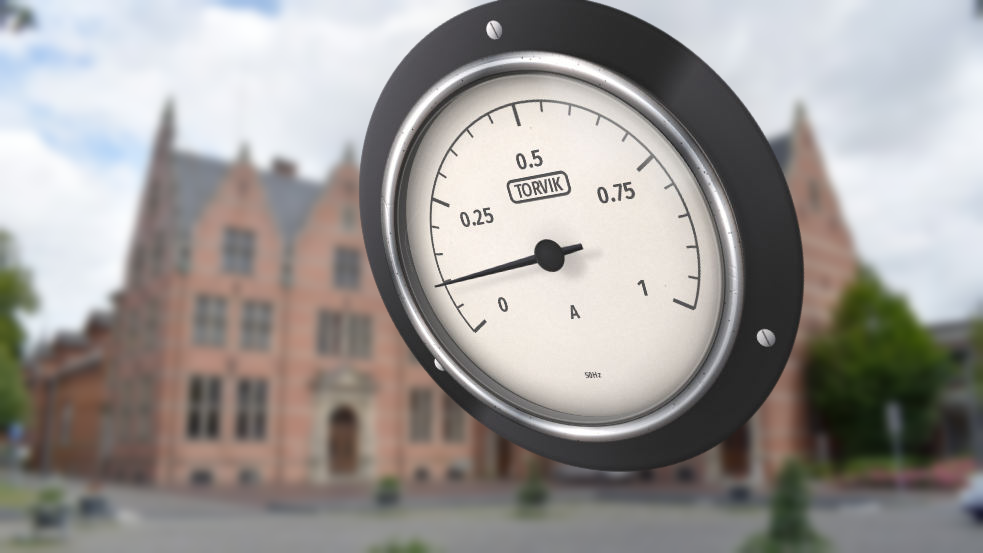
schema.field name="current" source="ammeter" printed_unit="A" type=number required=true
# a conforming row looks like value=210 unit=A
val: value=0.1 unit=A
